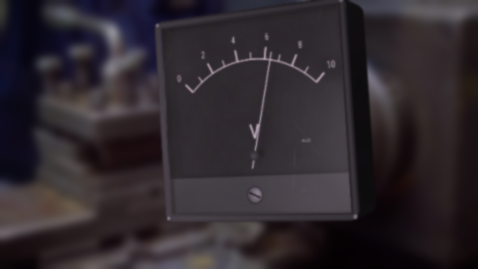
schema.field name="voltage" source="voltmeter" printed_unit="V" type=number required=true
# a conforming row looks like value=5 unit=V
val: value=6.5 unit=V
